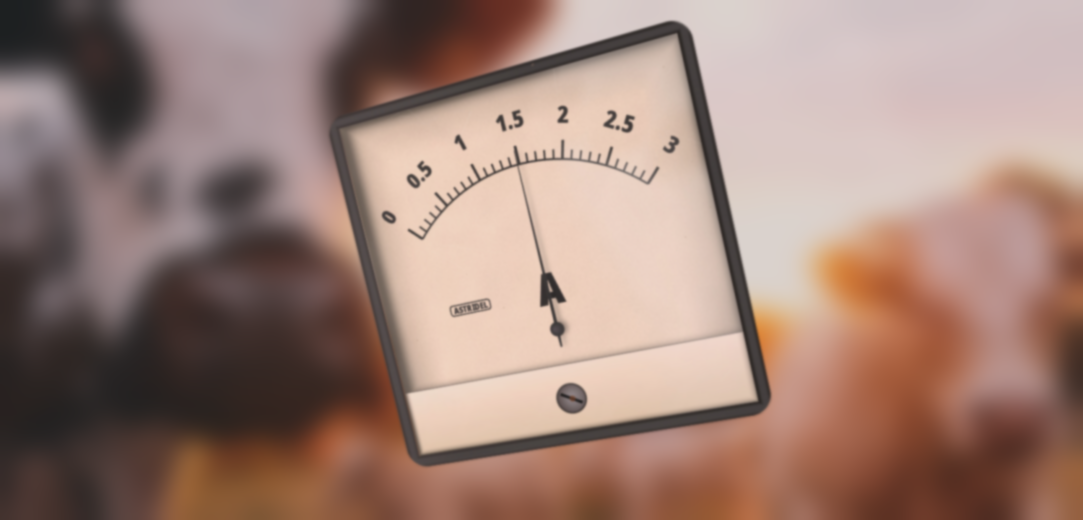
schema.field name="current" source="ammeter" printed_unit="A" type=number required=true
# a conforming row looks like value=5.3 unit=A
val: value=1.5 unit=A
